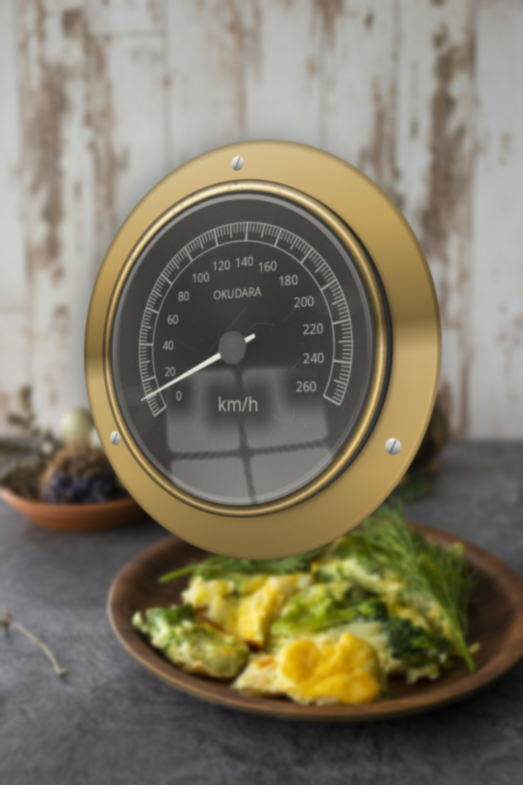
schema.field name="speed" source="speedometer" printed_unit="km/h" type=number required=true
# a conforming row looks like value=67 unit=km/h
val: value=10 unit=km/h
